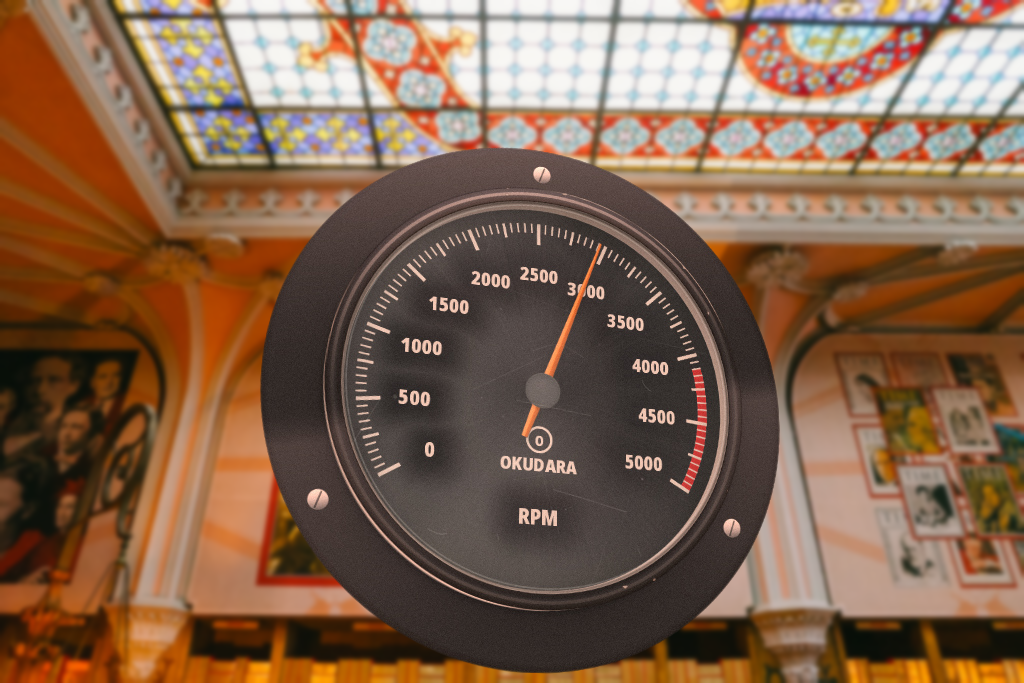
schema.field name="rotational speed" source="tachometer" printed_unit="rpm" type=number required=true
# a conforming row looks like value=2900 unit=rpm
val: value=2950 unit=rpm
